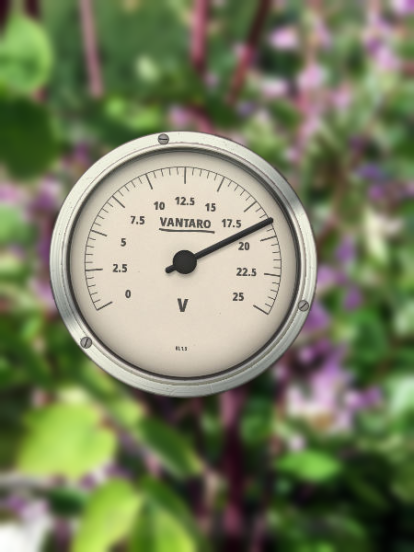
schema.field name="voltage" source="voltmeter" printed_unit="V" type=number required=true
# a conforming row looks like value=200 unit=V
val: value=19 unit=V
